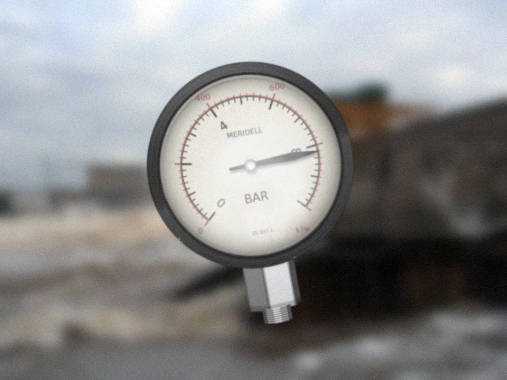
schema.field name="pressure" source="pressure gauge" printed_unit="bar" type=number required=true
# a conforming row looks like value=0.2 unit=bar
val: value=8.2 unit=bar
